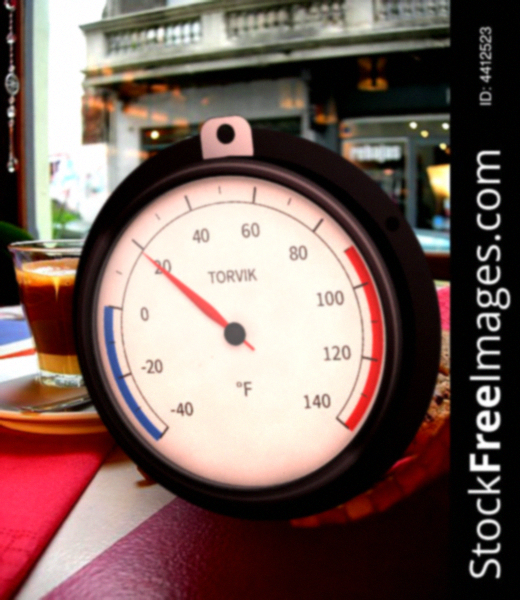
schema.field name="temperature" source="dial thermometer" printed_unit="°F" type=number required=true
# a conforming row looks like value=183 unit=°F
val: value=20 unit=°F
